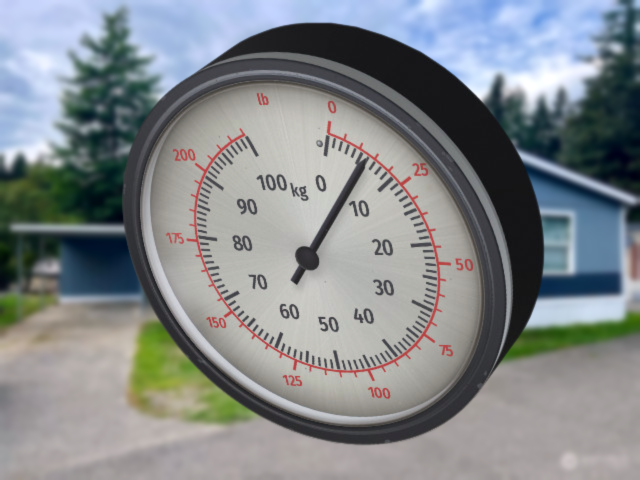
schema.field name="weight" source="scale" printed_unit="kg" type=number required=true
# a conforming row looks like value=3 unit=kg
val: value=6 unit=kg
